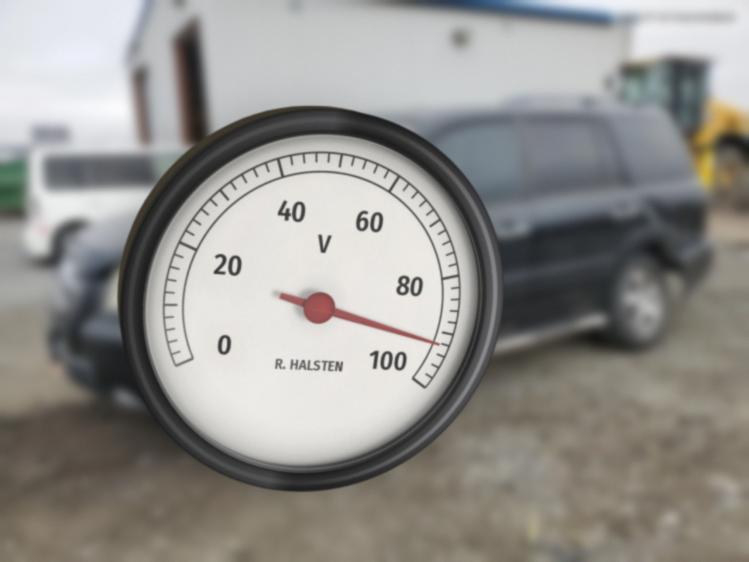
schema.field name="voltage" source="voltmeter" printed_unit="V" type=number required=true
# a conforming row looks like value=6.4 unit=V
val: value=92 unit=V
